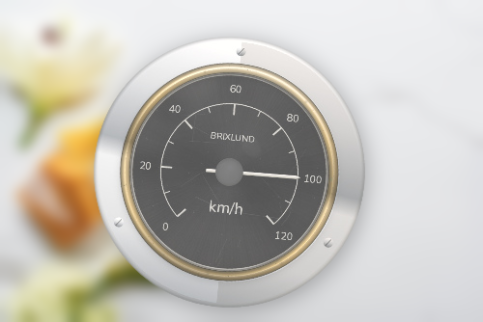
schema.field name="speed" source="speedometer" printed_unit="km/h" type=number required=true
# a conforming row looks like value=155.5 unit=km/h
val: value=100 unit=km/h
